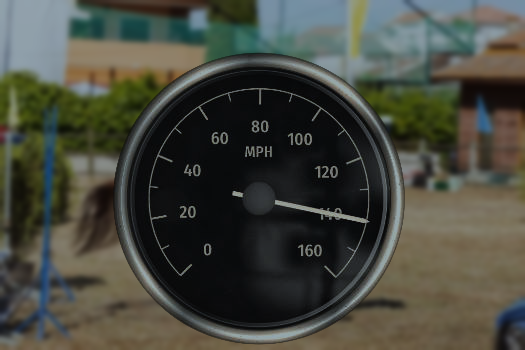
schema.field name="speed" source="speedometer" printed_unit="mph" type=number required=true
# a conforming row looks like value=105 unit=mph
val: value=140 unit=mph
